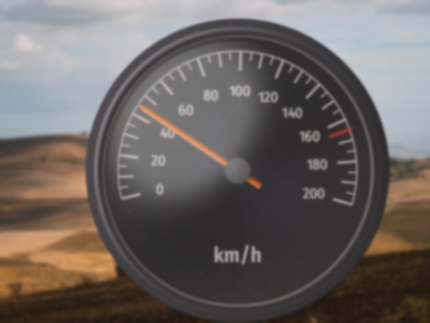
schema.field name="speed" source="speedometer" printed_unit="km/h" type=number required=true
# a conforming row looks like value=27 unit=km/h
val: value=45 unit=km/h
